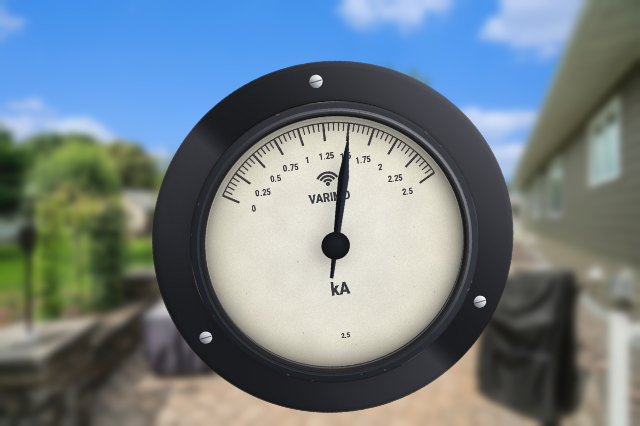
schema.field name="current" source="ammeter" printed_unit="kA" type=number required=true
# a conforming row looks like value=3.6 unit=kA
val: value=1.5 unit=kA
